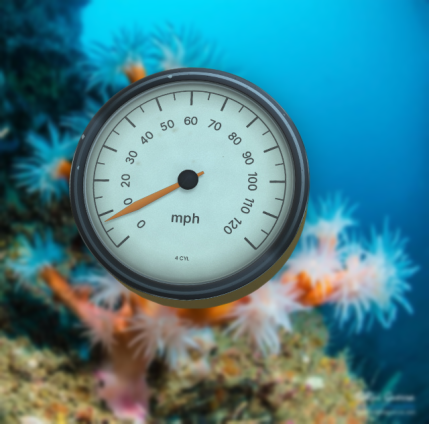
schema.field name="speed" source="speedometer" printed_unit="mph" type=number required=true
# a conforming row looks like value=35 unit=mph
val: value=7.5 unit=mph
